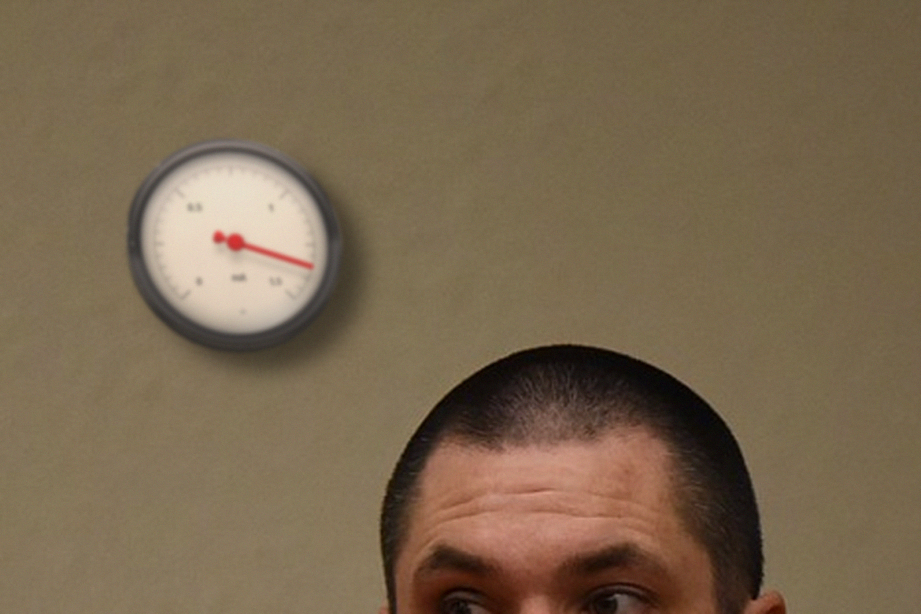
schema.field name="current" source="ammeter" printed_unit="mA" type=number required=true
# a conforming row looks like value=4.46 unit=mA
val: value=1.35 unit=mA
